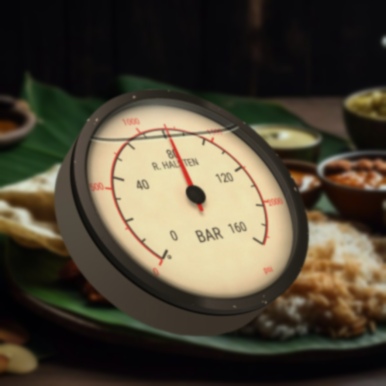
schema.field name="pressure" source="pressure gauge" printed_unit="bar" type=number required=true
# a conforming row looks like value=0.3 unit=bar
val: value=80 unit=bar
